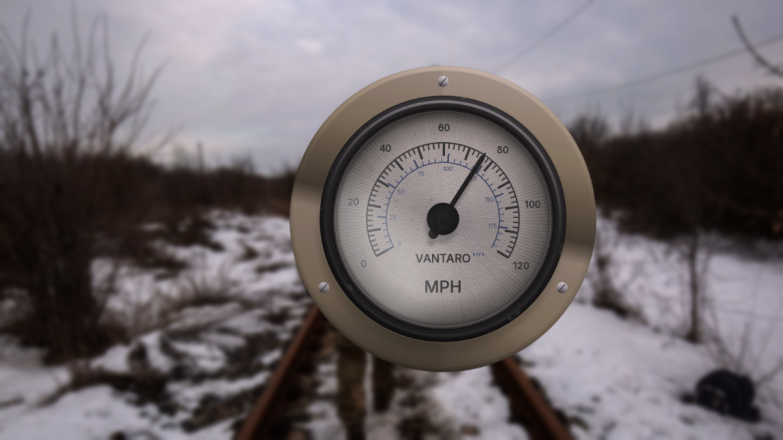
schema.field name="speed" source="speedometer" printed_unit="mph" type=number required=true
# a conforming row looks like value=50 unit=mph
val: value=76 unit=mph
